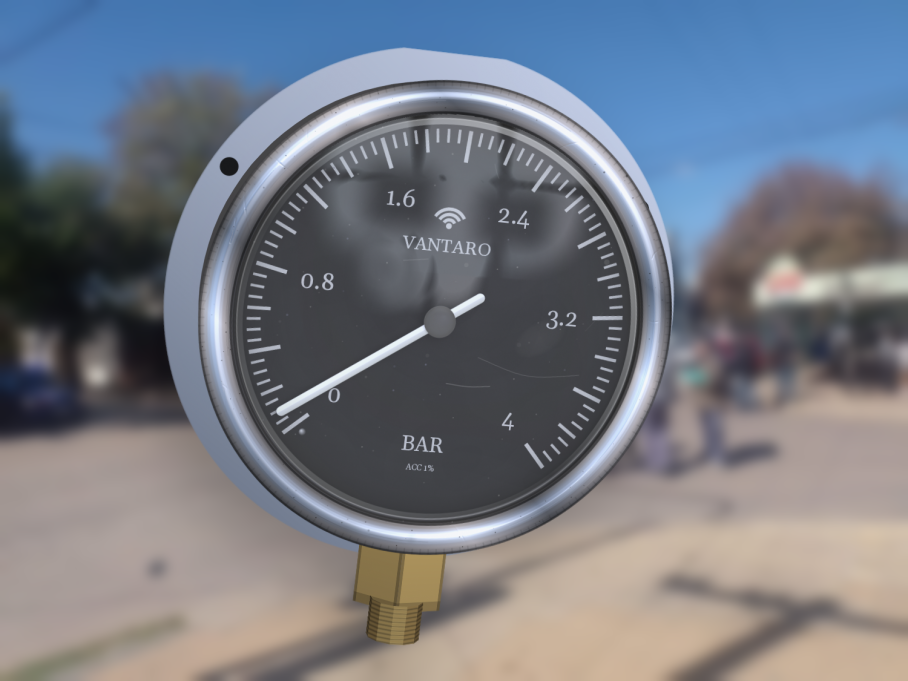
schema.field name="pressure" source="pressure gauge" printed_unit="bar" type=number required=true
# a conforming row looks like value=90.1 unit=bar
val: value=0.1 unit=bar
